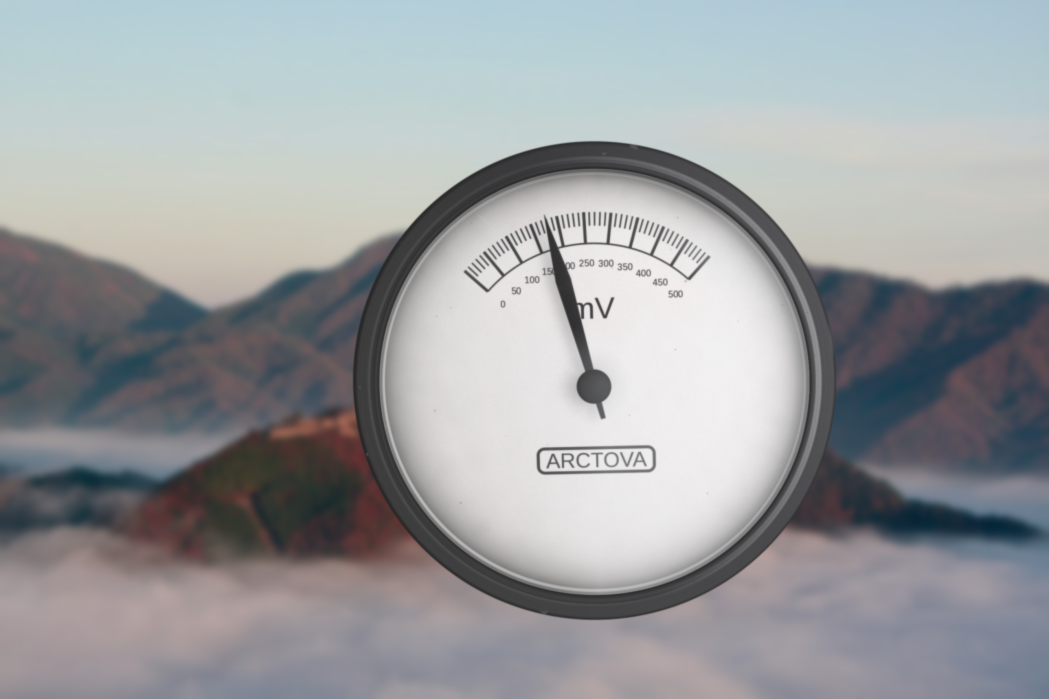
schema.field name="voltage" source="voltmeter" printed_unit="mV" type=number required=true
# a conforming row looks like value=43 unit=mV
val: value=180 unit=mV
